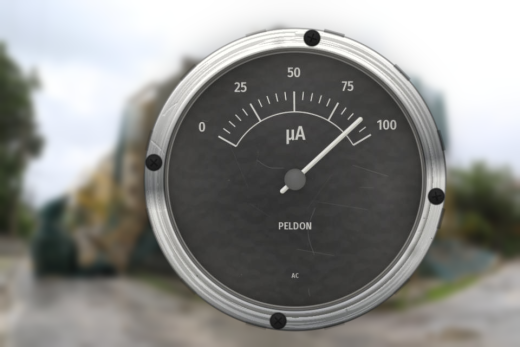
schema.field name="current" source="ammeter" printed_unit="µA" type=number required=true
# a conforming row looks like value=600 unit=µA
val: value=90 unit=µA
